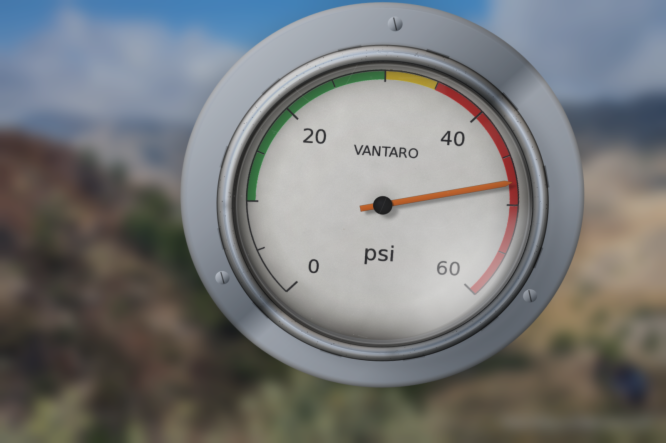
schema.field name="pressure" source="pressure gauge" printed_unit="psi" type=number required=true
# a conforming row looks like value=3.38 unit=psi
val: value=47.5 unit=psi
